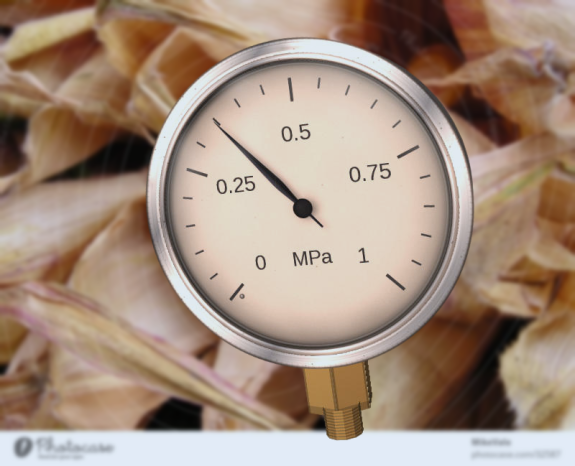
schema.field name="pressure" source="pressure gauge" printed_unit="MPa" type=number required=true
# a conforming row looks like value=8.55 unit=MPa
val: value=0.35 unit=MPa
